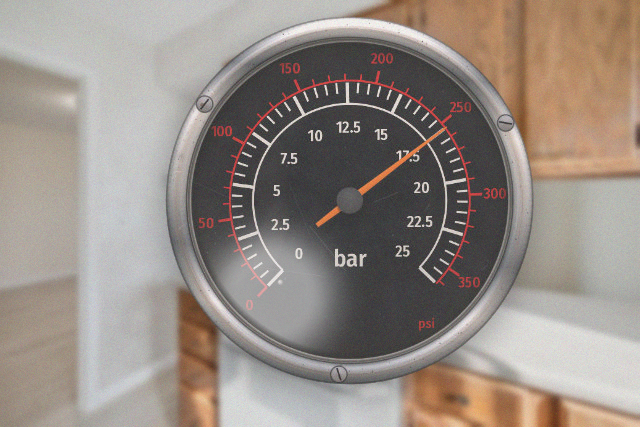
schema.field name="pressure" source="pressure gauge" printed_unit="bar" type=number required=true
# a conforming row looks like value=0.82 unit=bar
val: value=17.5 unit=bar
